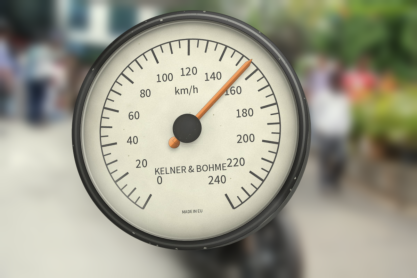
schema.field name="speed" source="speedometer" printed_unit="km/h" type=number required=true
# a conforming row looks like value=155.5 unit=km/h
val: value=155 unit=km/h
